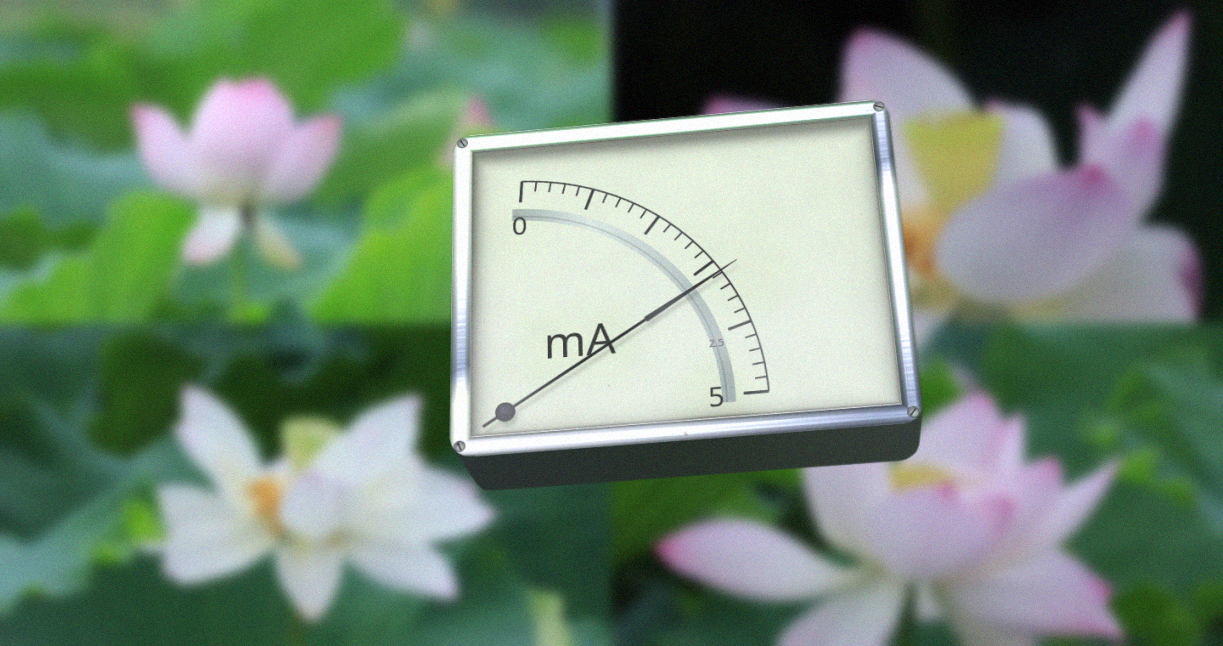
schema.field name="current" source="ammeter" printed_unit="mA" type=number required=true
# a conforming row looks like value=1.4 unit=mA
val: value=3.2 unit=mA
